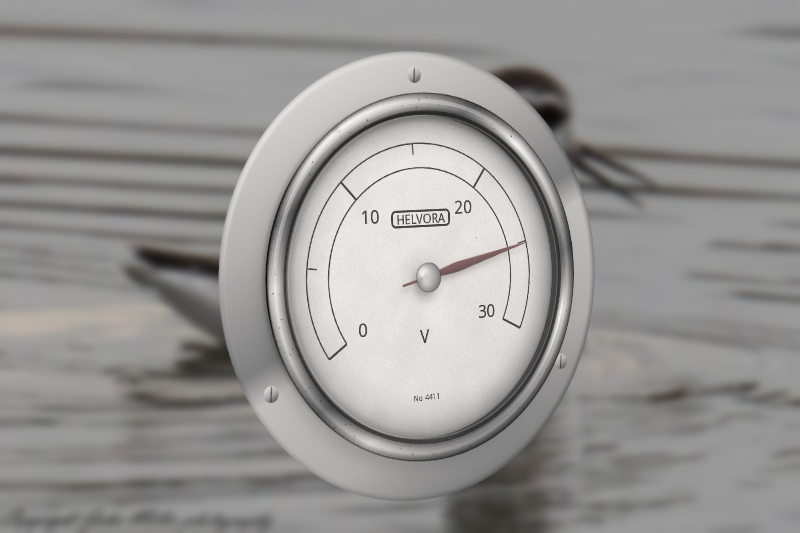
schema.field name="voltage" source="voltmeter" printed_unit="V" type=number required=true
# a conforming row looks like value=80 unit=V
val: value=25 unit=V
